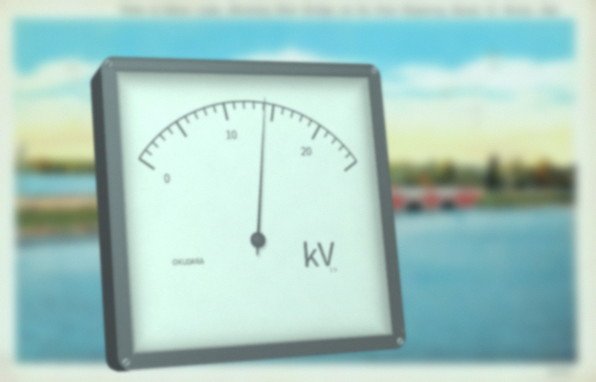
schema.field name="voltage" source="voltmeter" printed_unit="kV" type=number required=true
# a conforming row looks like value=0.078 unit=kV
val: value=14 unit=kV
